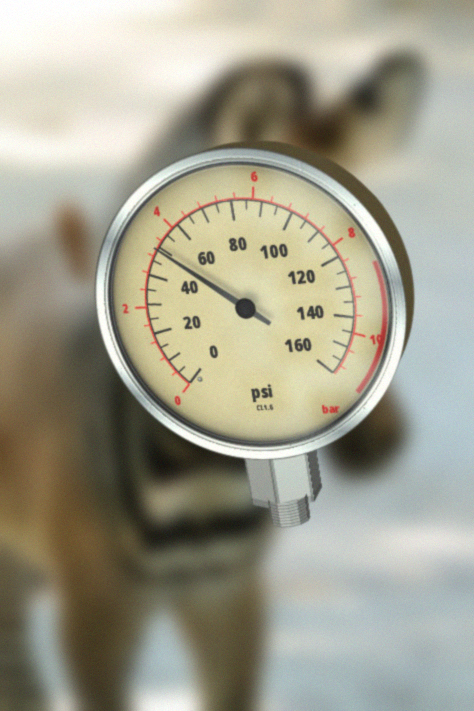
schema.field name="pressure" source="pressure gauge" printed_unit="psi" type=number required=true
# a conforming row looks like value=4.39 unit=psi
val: value=50 unit=psi
